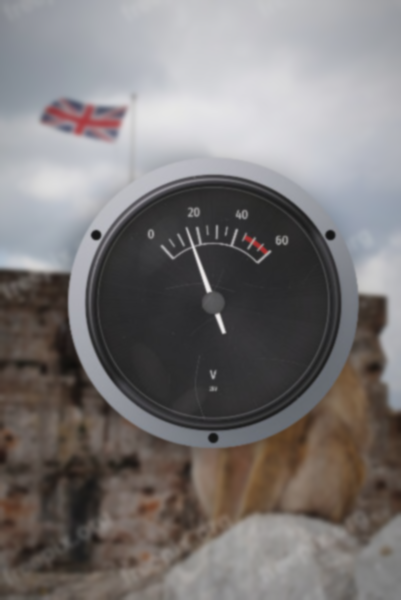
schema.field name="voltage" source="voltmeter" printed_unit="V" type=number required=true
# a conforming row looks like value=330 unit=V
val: value=15 unit=V
